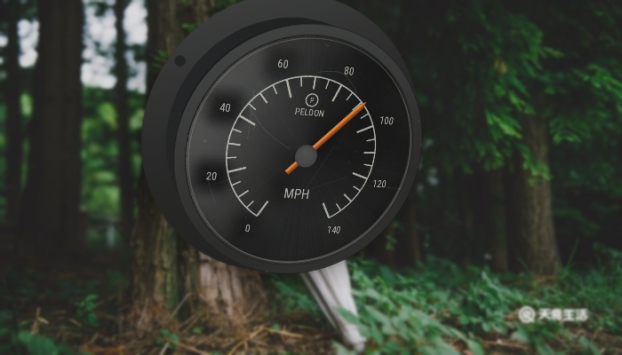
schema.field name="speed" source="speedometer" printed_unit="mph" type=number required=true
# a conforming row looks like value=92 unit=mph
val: value=90 unit=mph
